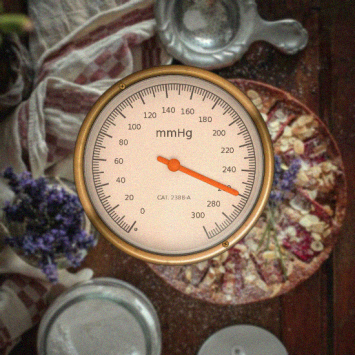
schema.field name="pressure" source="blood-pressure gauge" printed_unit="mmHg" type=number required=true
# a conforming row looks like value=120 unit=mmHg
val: value=260 unit=mmHg
